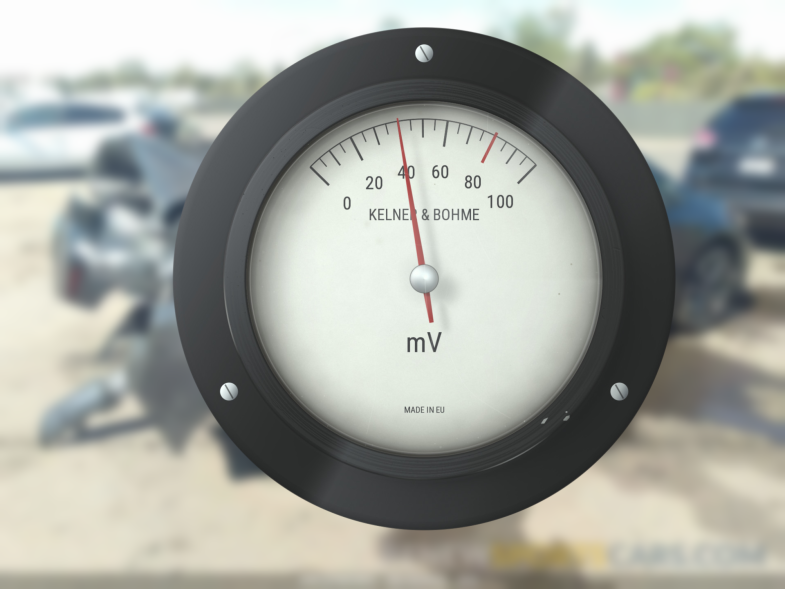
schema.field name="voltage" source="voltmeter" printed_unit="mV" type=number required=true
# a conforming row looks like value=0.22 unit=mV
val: value=40 unit=mV
